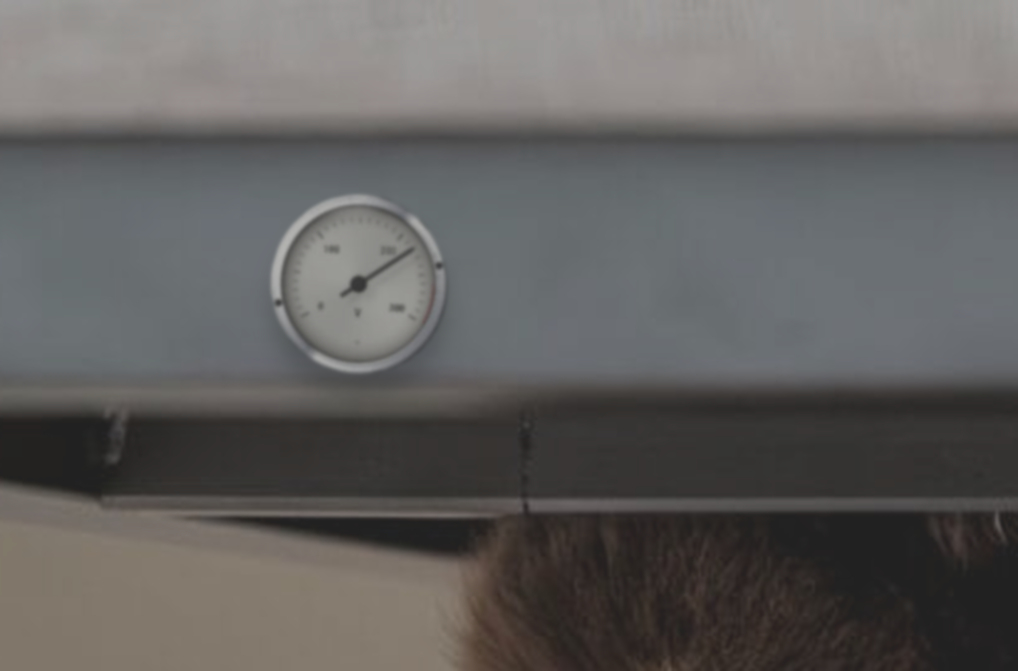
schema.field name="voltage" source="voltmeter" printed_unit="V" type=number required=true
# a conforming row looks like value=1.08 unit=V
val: value=220 unit=V
